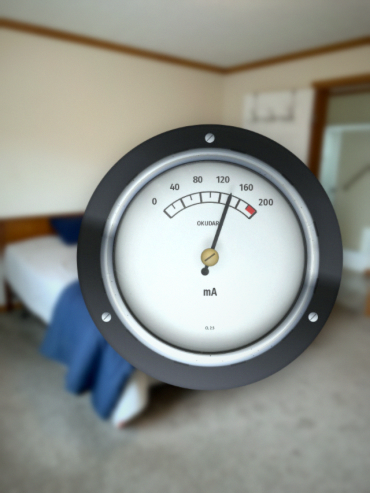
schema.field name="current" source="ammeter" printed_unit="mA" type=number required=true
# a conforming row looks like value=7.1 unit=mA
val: value=140 unit=mA
